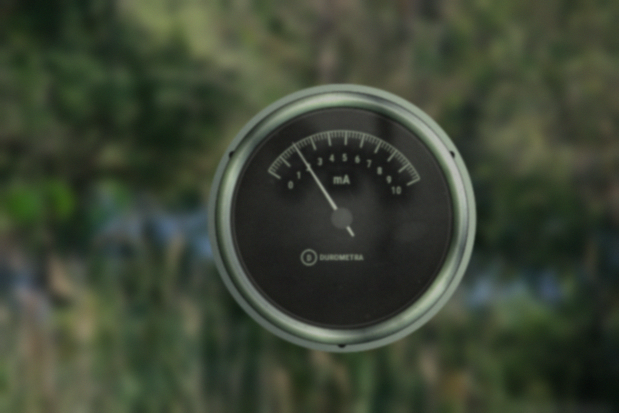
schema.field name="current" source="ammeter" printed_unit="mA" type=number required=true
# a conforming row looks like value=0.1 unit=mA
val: value=2 unit=mA
